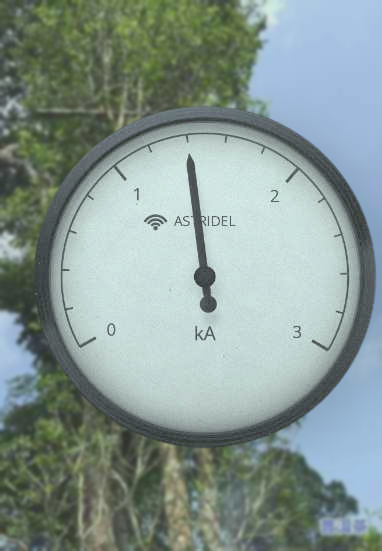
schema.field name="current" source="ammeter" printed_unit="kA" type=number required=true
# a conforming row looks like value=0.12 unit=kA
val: value=1.4 unit=kA
